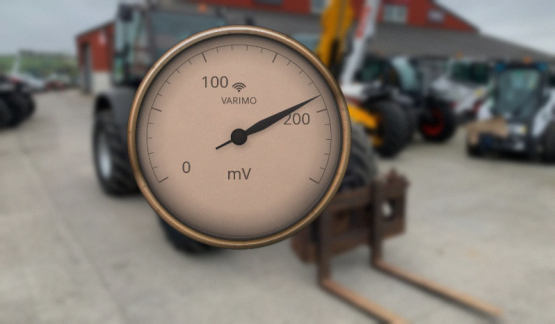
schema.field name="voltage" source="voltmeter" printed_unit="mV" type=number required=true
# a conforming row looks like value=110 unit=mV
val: value=190 unit=mV
